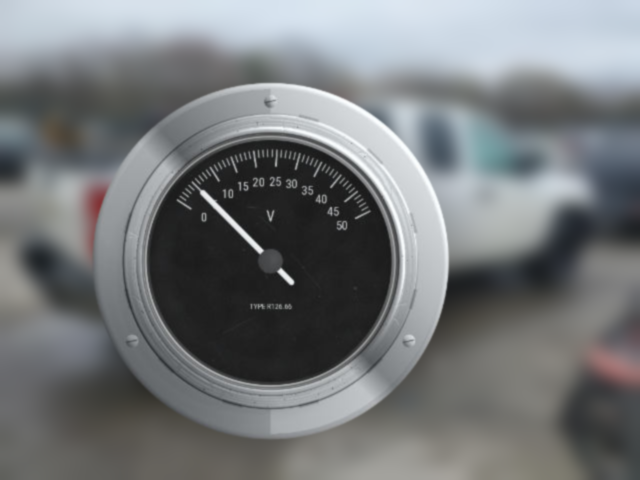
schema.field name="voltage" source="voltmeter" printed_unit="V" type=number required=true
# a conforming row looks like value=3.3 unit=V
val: value=5 unit=V
